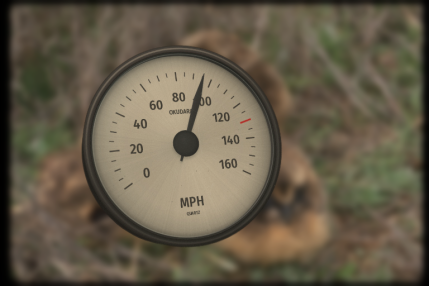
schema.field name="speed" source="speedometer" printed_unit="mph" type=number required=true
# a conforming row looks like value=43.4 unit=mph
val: value=95 unit=mph
